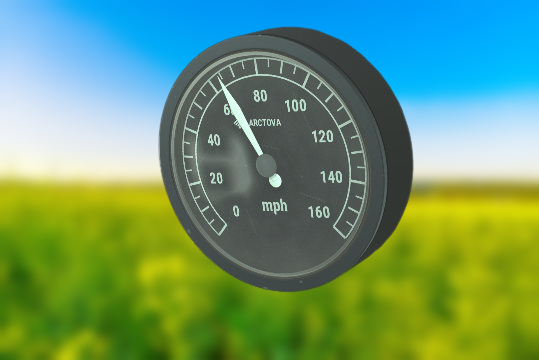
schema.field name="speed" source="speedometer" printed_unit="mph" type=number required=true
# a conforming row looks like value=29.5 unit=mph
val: value=65 unit=mph
